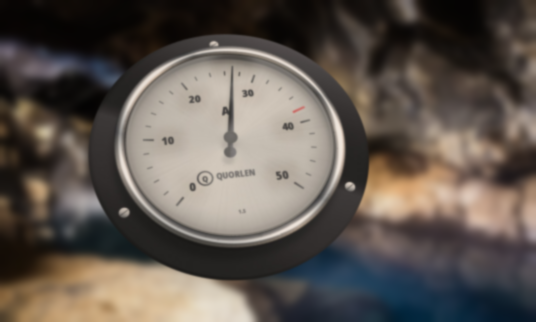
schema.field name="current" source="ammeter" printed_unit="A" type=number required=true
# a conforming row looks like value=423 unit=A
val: value=27 unit=A
